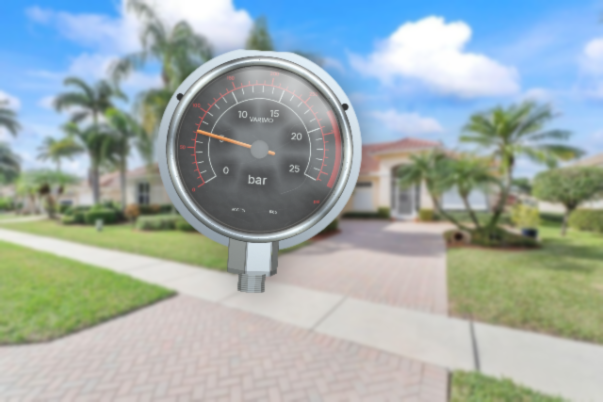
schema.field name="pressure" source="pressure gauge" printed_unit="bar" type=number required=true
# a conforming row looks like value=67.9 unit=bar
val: value=5 unit=bar
